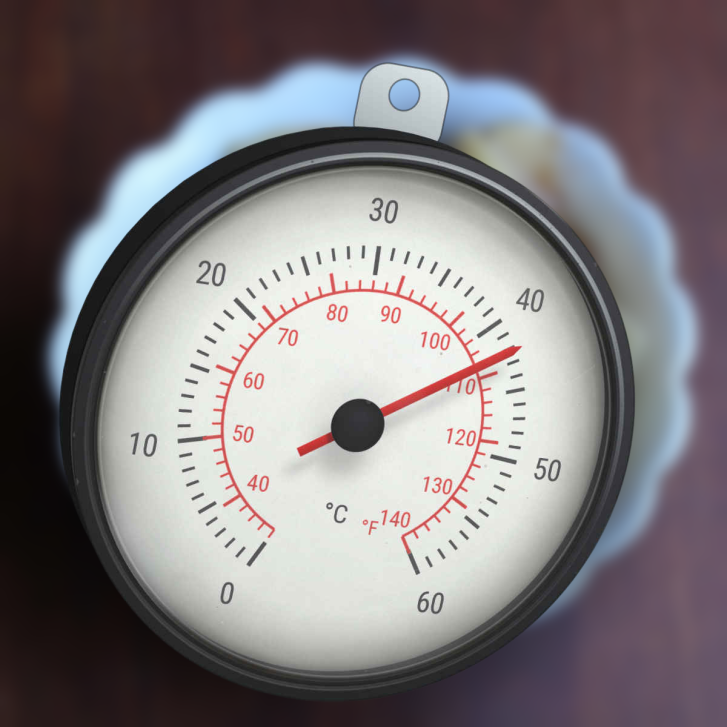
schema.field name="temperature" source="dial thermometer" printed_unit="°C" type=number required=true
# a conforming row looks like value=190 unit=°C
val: value=42 unit=°C
